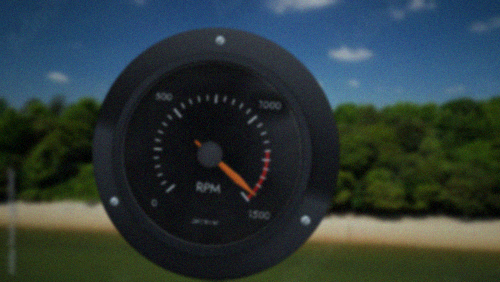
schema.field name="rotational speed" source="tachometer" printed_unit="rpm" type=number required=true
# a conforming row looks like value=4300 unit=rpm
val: value=1450 unit=rpm
